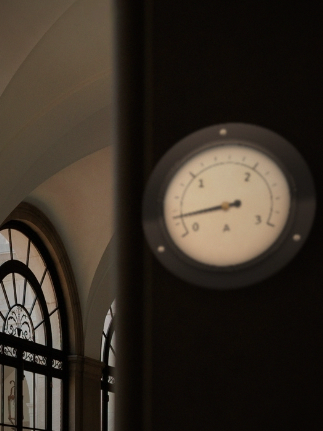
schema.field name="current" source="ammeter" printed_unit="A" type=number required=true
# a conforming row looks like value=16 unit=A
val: value=0.3 unit=A
